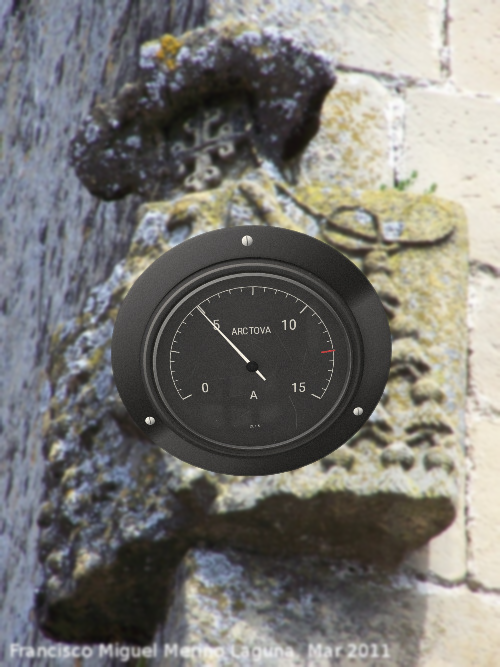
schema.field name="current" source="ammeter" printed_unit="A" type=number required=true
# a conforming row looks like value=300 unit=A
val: value=5 unit=A
